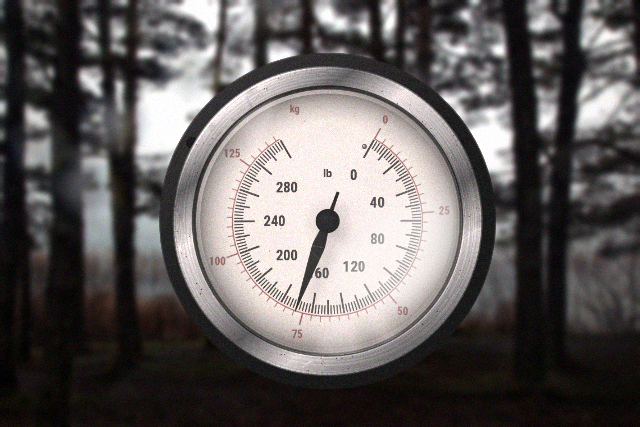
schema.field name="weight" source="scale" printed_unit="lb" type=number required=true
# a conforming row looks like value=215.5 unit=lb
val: value=170 unit=lb
